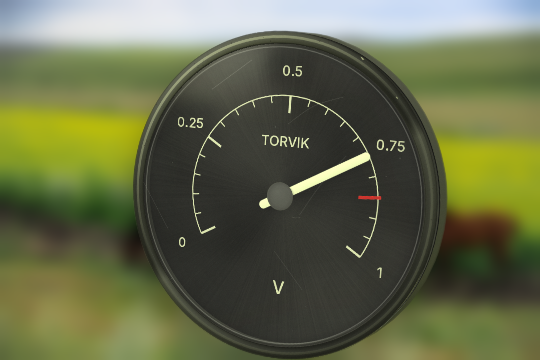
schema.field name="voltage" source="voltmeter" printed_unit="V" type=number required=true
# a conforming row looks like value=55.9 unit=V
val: value=0.75 unit=V
